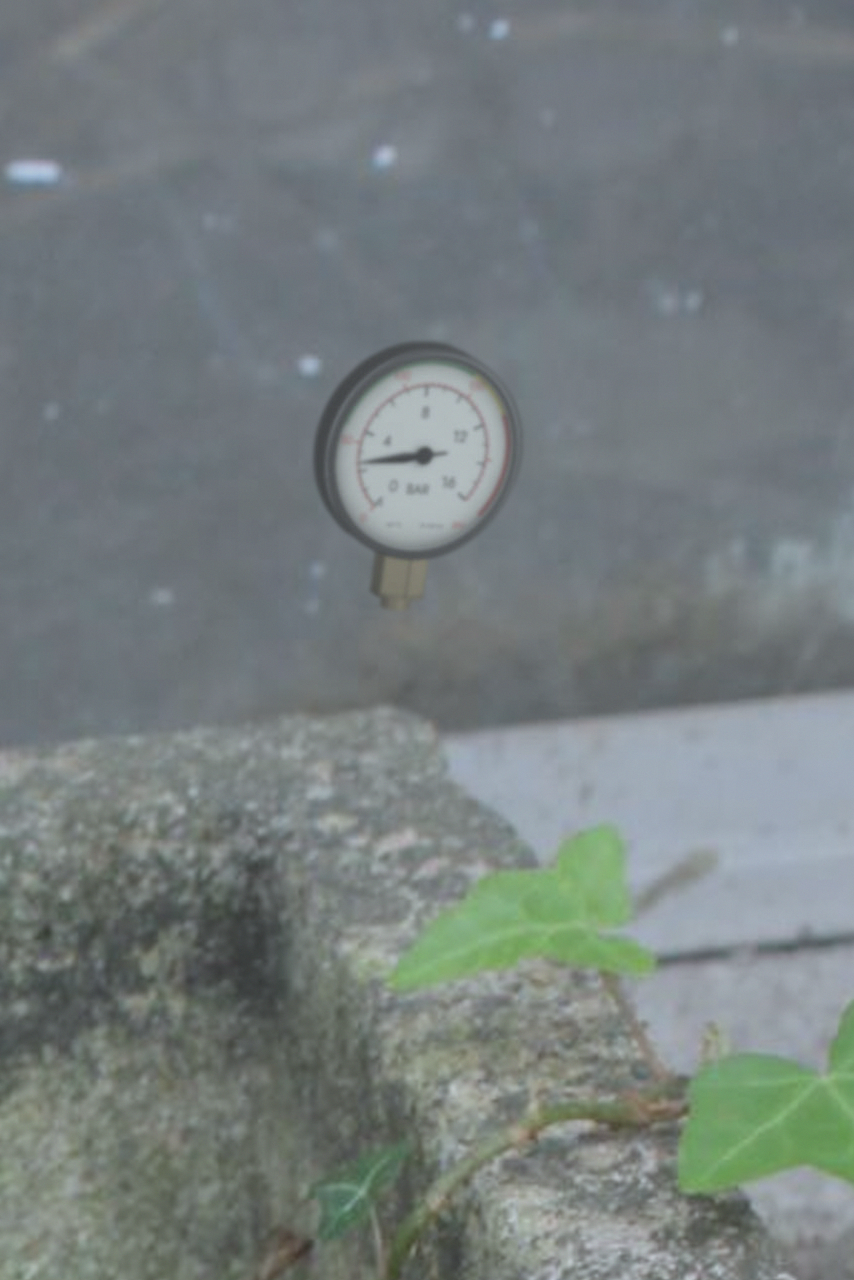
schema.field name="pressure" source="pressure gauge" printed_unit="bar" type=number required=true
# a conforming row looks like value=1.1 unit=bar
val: value=2.5 unit=bar
